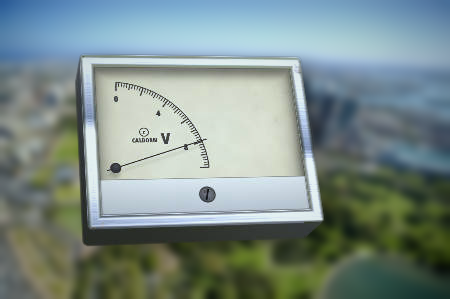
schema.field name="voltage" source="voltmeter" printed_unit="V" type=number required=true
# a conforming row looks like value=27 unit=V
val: value=8 unit=V
